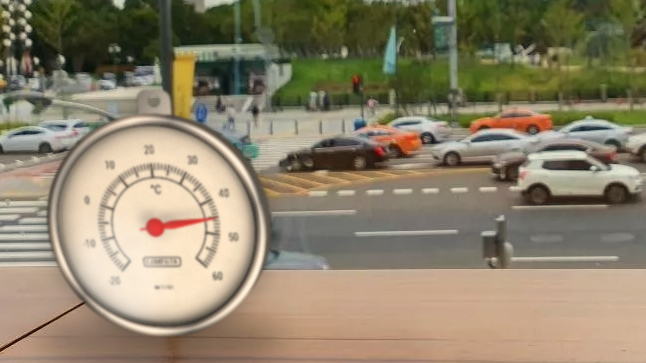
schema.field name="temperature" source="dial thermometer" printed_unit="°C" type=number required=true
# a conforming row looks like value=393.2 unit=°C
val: value=45 unit=°C
